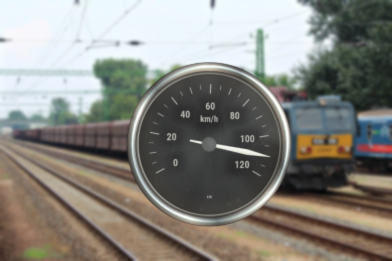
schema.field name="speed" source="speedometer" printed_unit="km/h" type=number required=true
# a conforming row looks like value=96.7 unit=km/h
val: value=110 unit=km/h
